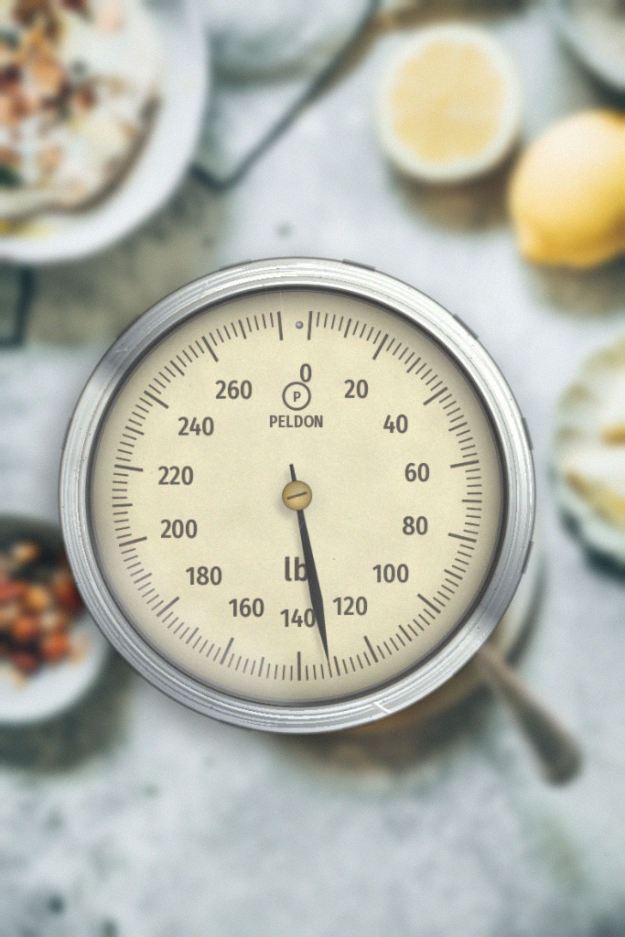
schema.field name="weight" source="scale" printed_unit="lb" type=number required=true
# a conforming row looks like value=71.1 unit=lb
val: value=132 unit=lb
